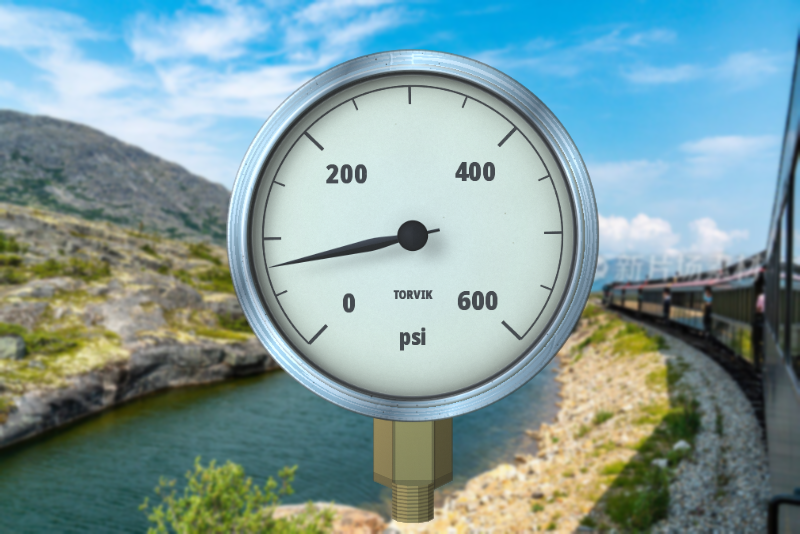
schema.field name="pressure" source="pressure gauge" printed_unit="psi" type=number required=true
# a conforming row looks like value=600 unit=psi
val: value=75 unit=psi
